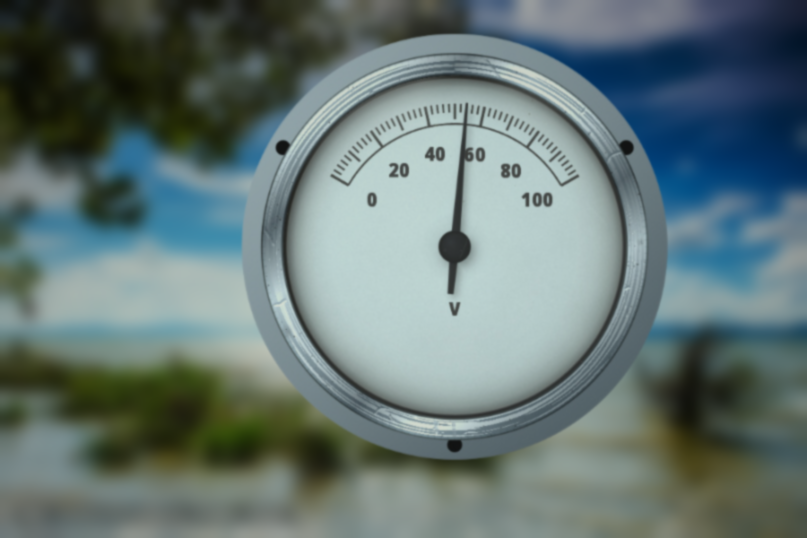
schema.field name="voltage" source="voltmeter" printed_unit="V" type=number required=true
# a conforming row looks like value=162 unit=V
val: value=54 unit=V
